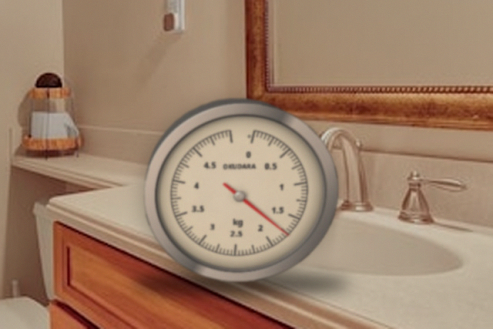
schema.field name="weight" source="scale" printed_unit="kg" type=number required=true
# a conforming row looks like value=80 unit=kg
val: value=1.75 unit=kg
